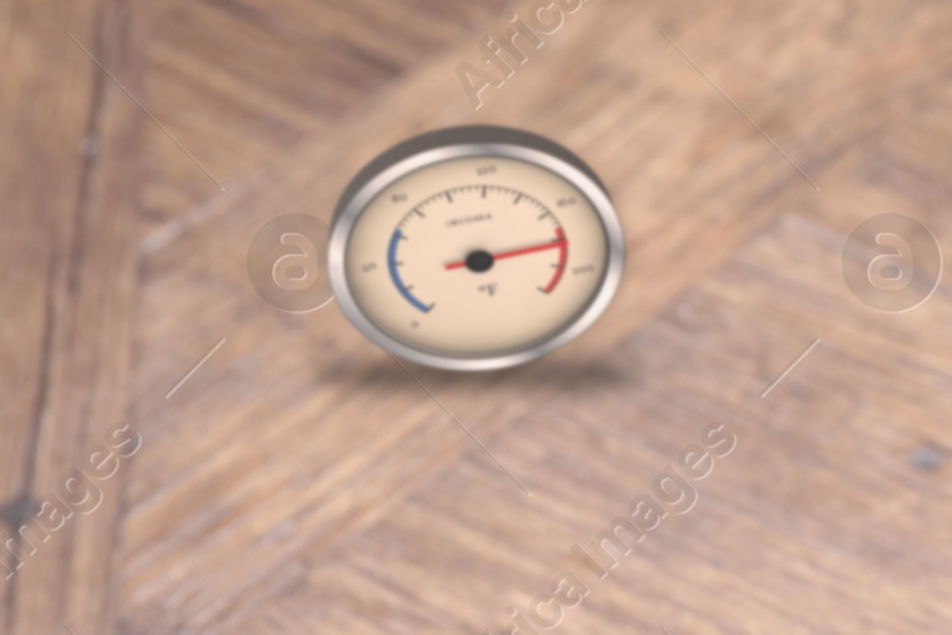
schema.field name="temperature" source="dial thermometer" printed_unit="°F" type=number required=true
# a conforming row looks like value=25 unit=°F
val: value=180 unit=°F
